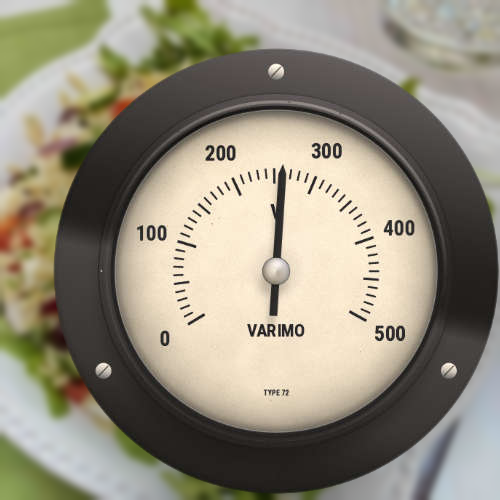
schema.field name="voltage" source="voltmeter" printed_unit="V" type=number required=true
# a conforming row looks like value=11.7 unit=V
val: value=260 unit=V
